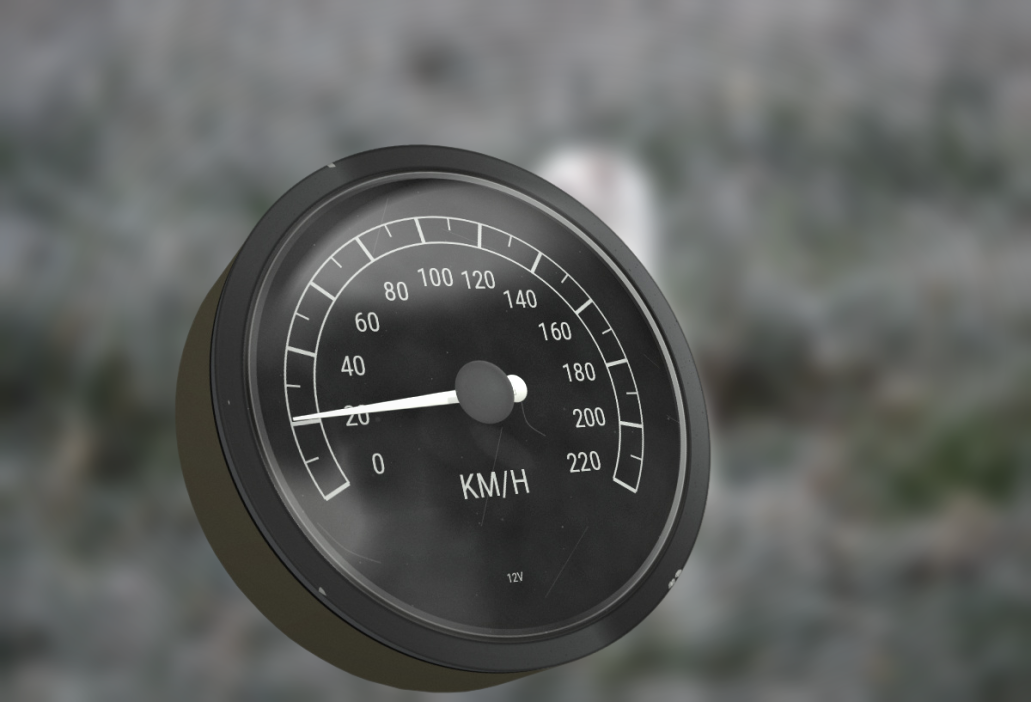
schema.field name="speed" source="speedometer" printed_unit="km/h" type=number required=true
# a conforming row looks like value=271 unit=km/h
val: value=20 unit=km/h
